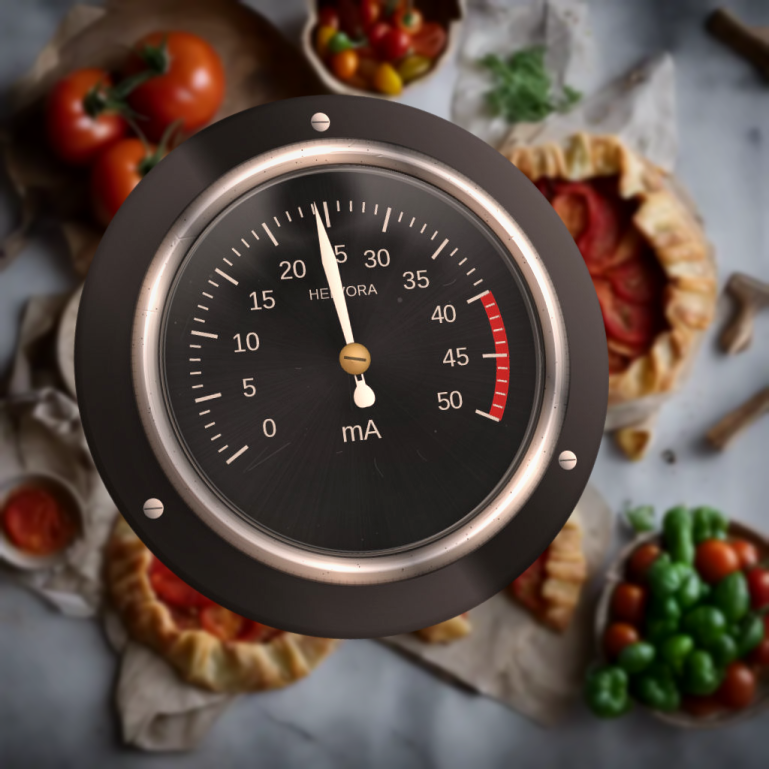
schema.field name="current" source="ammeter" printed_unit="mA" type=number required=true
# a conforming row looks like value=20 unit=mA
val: value=24 unit=mA
